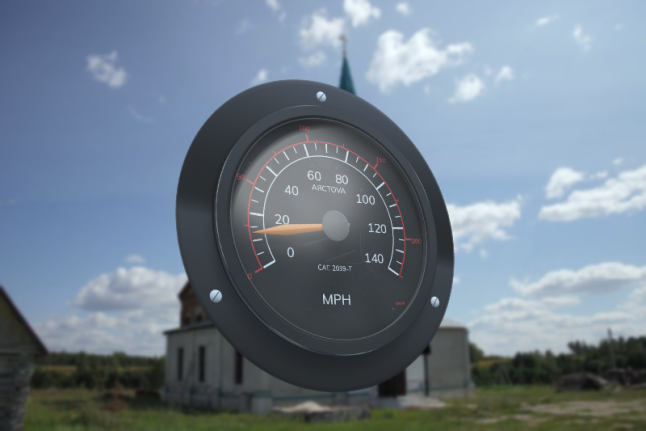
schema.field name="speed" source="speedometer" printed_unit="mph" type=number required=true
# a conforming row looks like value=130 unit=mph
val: value=12.5 unit=mph
